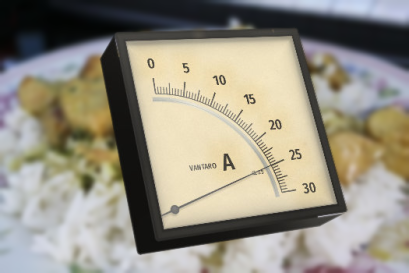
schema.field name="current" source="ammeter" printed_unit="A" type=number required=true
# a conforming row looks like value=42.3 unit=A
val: value=25 unit=A
